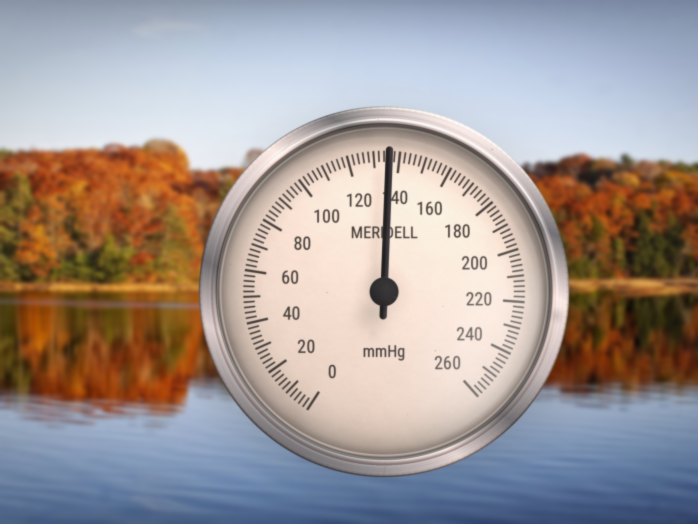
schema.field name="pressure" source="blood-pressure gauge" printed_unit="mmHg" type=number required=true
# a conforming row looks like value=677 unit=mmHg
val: value=136 unit=mmHg
